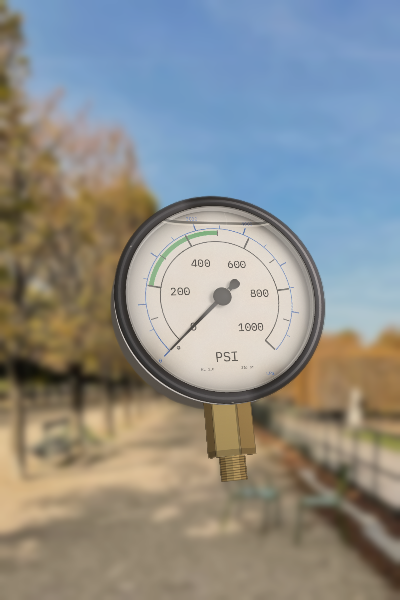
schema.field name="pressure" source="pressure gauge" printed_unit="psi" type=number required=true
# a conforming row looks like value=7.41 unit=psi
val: value=0 unit=psi
